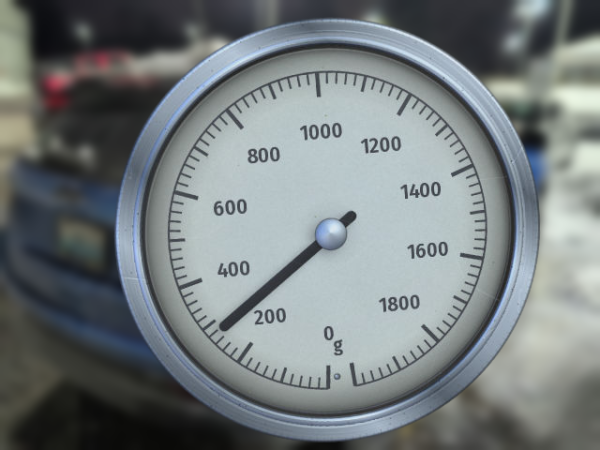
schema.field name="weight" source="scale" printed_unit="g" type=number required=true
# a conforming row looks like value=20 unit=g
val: value=280 unit=g
